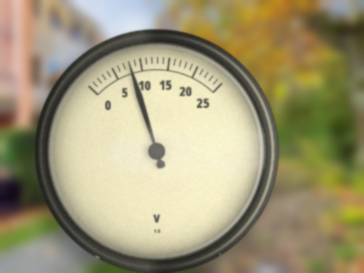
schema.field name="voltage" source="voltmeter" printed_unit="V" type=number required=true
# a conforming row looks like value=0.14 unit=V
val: value=8 unit=V
